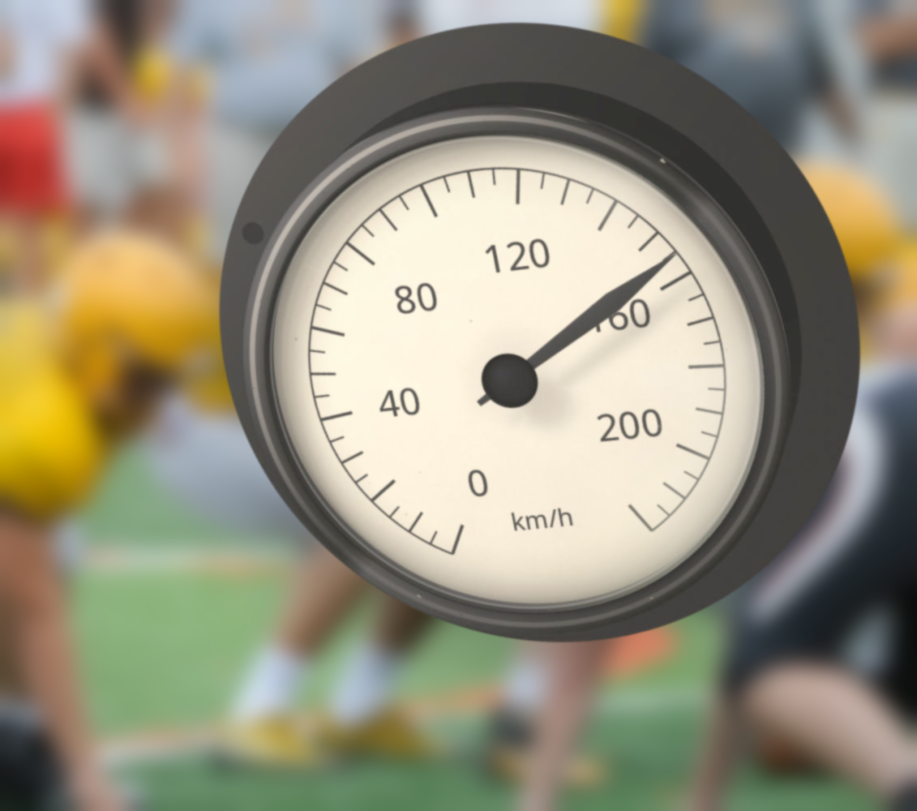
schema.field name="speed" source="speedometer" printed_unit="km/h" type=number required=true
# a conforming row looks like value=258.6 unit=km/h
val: value=155 unit=km/h
